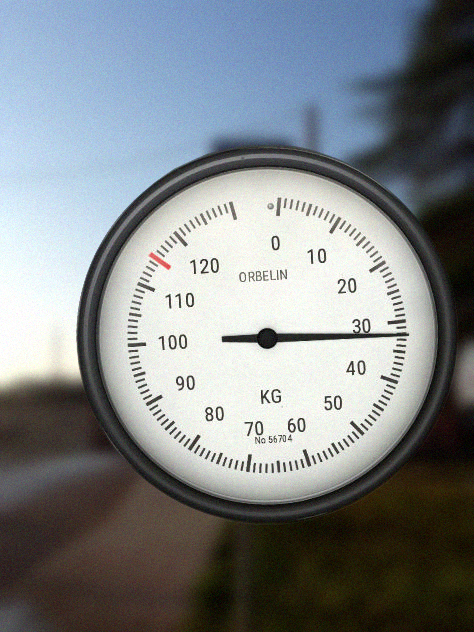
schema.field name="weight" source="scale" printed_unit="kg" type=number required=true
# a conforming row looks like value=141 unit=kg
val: value=32 unit=kg
